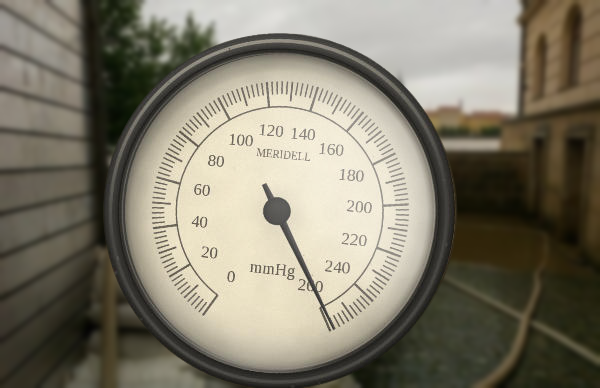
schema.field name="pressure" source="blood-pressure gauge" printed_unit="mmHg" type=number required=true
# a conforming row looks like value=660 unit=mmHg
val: value=258 unit=mmHg
